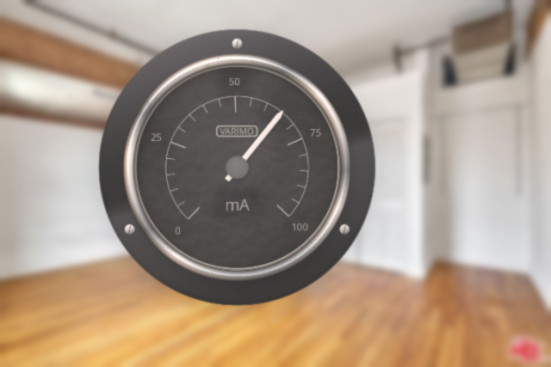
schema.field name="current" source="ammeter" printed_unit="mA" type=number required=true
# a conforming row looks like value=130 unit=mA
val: value=65 unit=mA
